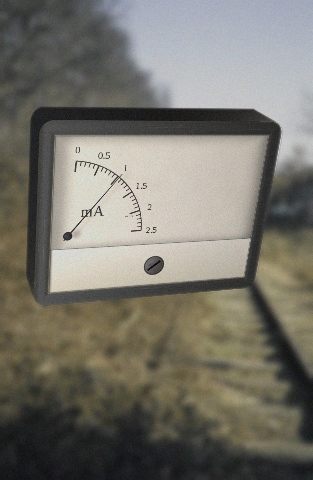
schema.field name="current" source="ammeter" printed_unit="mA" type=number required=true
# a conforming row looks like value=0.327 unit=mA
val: value=1 unit=mA
